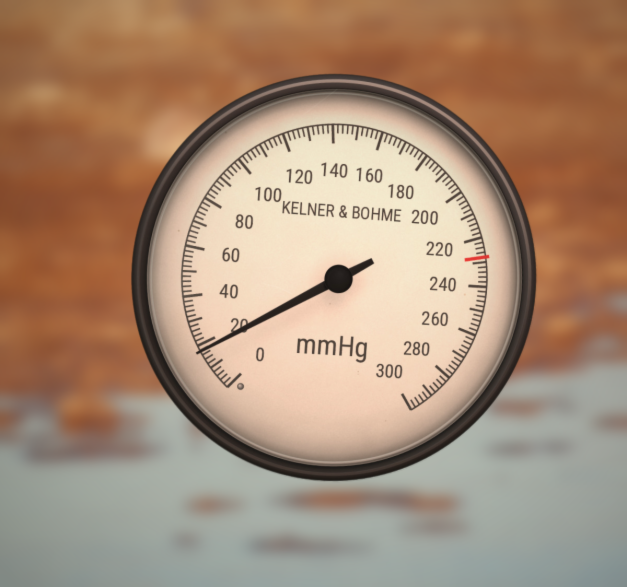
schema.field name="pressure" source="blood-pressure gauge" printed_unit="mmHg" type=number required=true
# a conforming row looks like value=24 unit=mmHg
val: value=18 unit=mmHg
